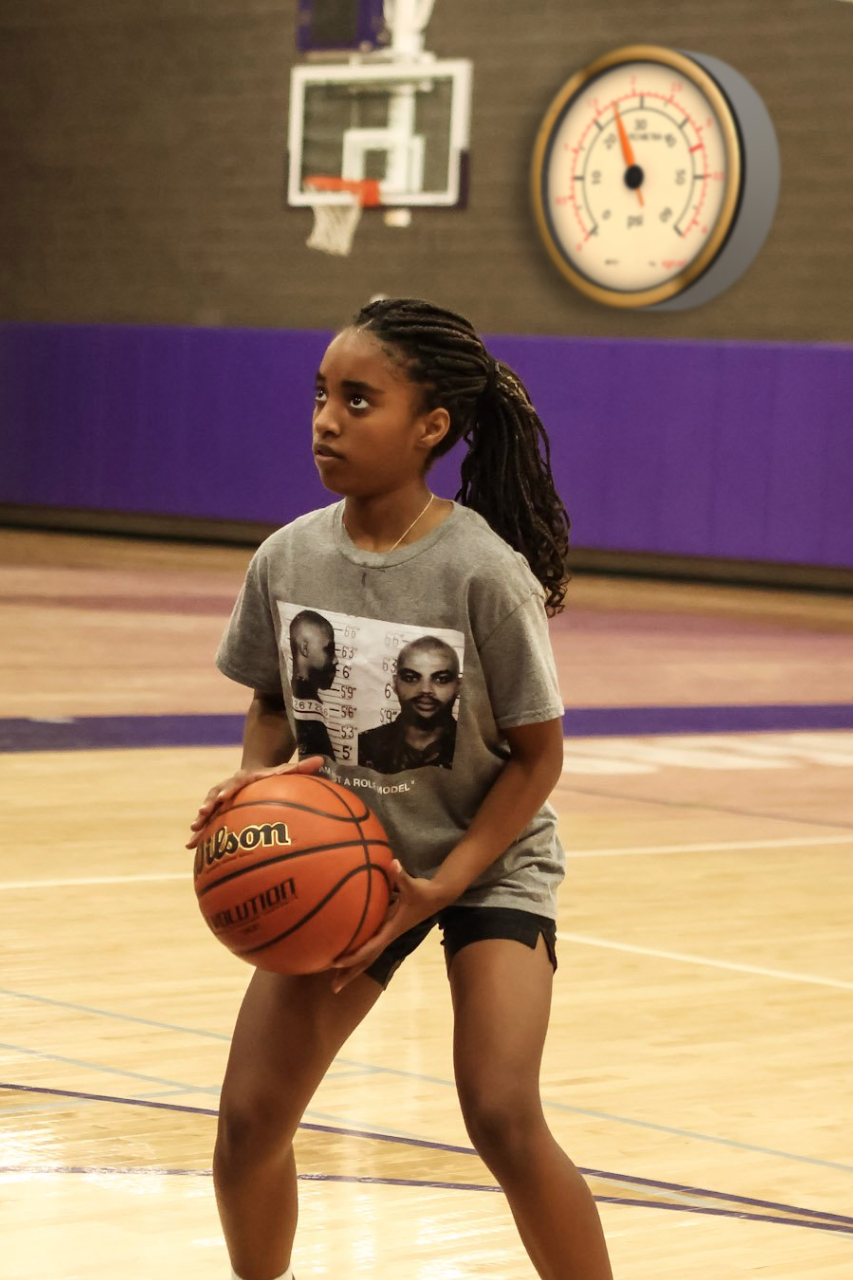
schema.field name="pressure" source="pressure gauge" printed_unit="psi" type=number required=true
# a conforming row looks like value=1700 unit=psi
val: value=25 unit=psi
